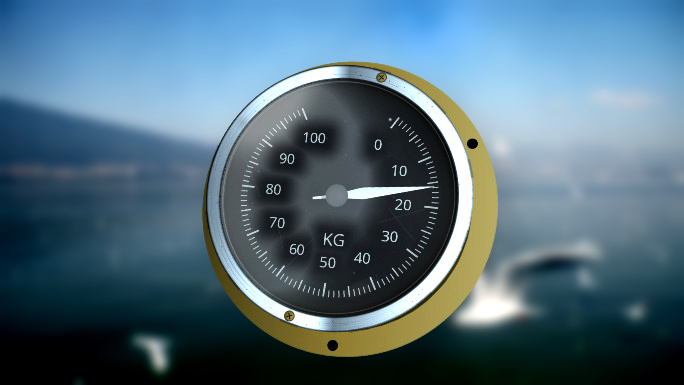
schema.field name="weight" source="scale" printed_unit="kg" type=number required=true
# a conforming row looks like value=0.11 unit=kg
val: value=16 unit=kg
